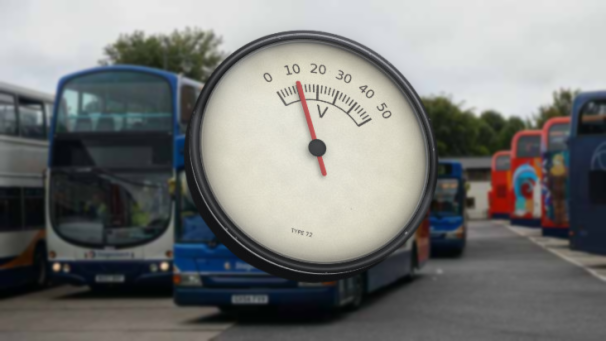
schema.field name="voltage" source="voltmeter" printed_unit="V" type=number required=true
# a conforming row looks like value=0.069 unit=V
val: value=10 unit=V
